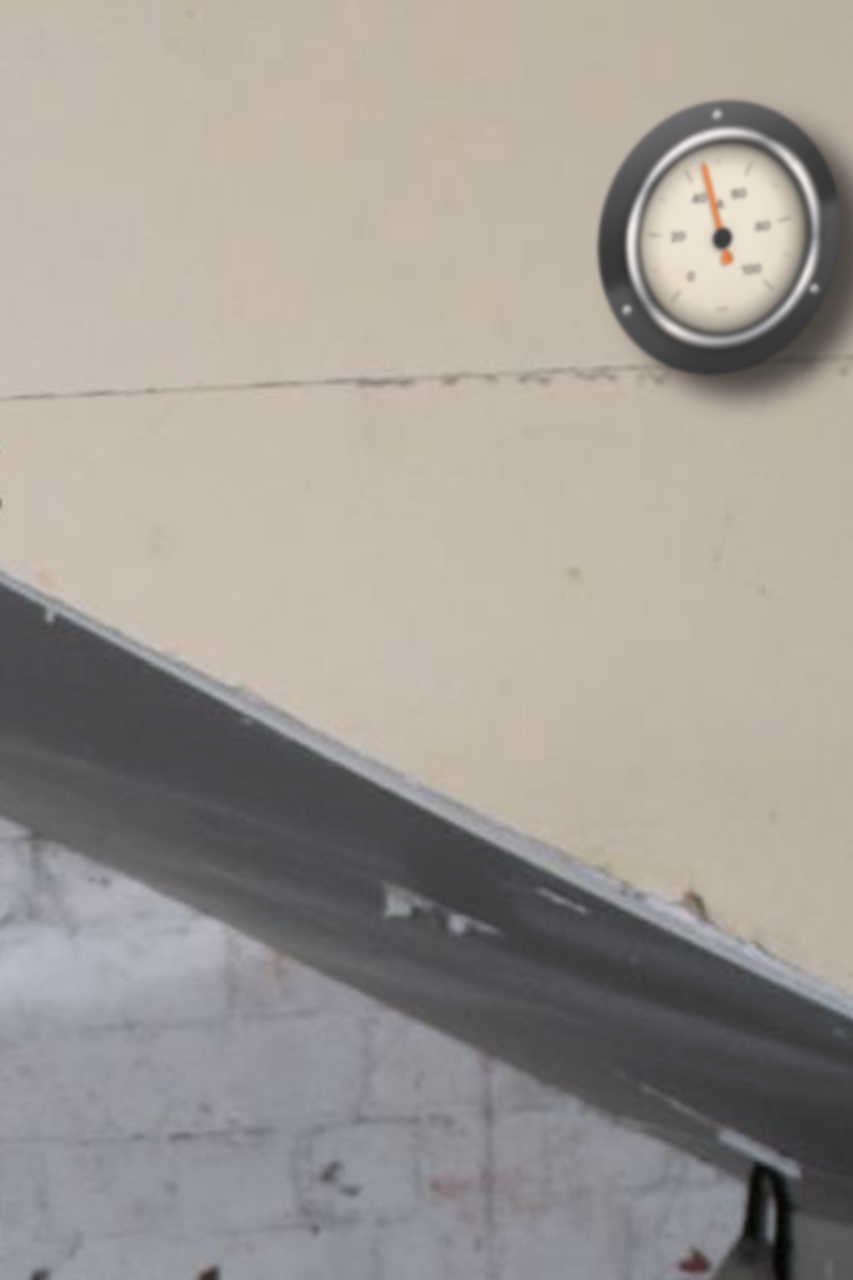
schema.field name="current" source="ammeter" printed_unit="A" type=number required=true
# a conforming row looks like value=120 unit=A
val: value=45 unit=A
